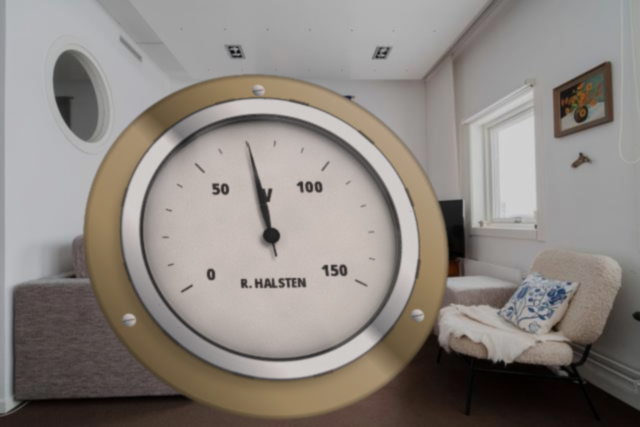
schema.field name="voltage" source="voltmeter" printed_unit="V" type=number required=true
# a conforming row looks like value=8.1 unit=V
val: value=70 unit=V
